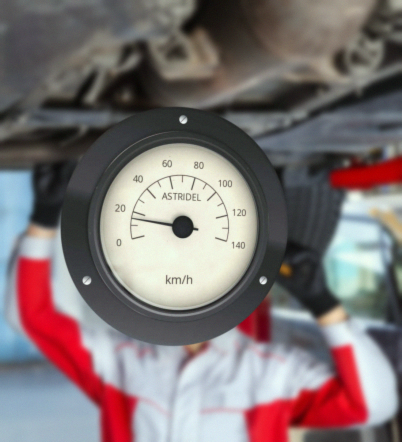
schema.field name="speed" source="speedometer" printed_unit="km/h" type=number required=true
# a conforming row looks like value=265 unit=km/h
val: value=15 unit=km/h
